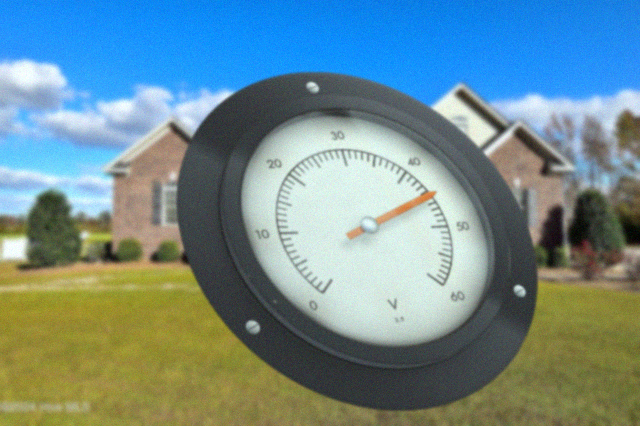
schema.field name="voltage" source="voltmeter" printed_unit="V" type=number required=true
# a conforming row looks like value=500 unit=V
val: value=45 unit=V
